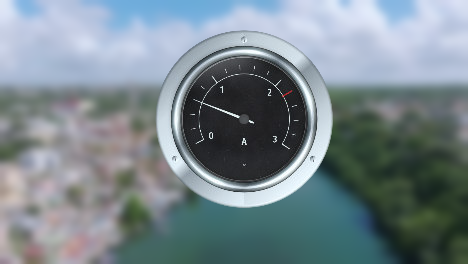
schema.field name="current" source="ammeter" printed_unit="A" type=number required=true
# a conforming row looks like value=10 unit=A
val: value=0.6 unit=A
